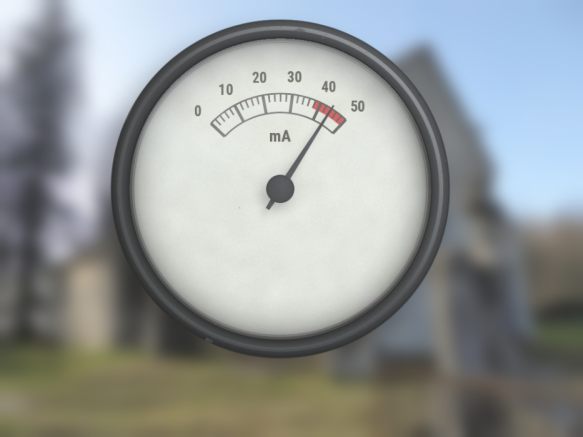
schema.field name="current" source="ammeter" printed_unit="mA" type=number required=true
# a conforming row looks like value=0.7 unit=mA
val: value=44 unit=mA
